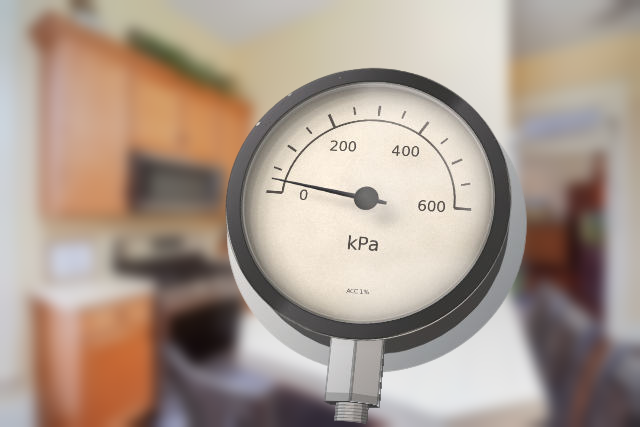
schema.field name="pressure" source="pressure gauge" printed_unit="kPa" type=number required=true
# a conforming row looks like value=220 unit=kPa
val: value=25 unit=kPa
